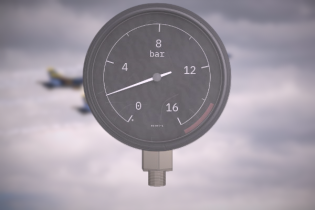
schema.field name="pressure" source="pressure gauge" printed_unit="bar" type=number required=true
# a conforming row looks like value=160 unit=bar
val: value=2 unit=bar
